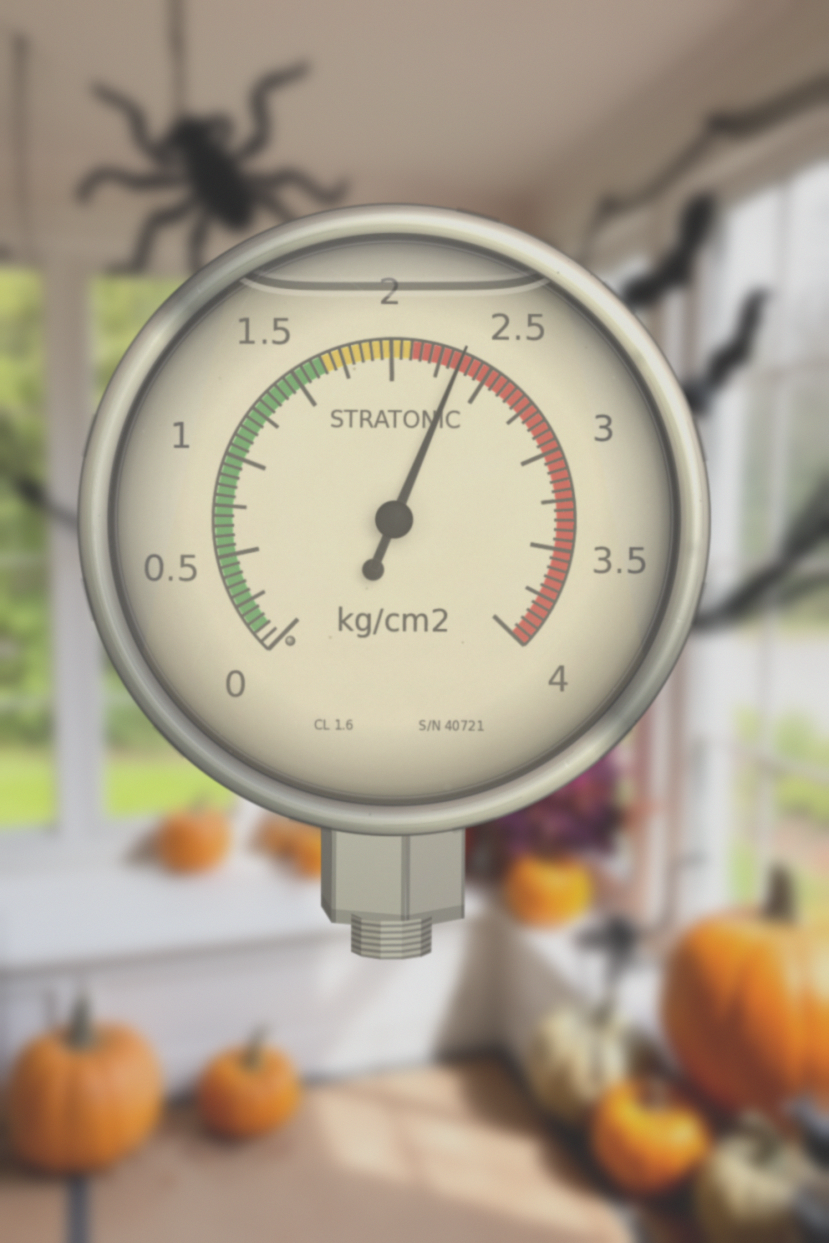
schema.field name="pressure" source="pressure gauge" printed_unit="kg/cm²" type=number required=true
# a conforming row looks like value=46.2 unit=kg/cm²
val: value=2.35 unit=kg/cm²
